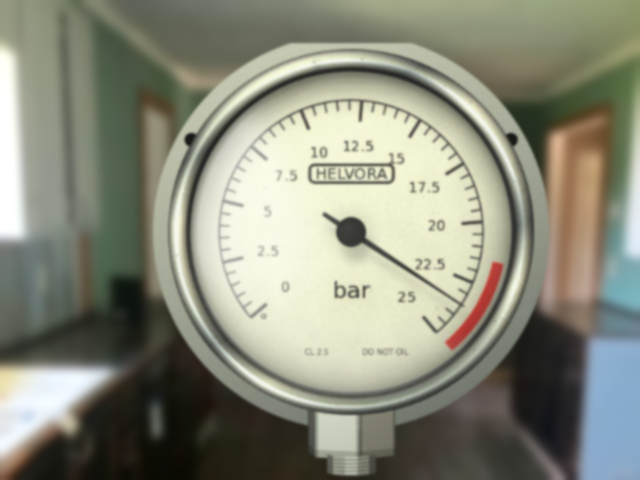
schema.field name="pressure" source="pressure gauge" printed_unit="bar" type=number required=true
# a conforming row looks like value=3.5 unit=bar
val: value=23.5 unit=bar
